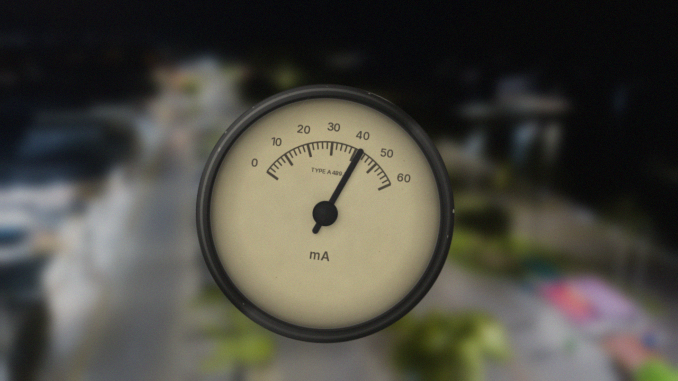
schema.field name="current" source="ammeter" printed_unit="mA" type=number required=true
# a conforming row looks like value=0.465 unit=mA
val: value=42 unit=mA
